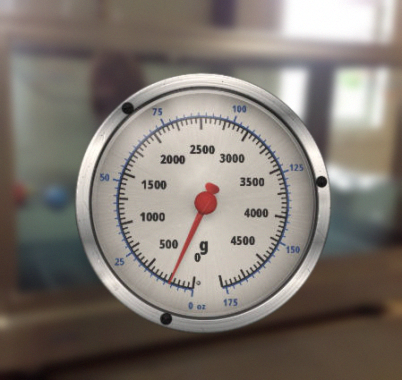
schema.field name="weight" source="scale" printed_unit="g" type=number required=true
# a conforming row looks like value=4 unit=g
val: value=250 unit=g
